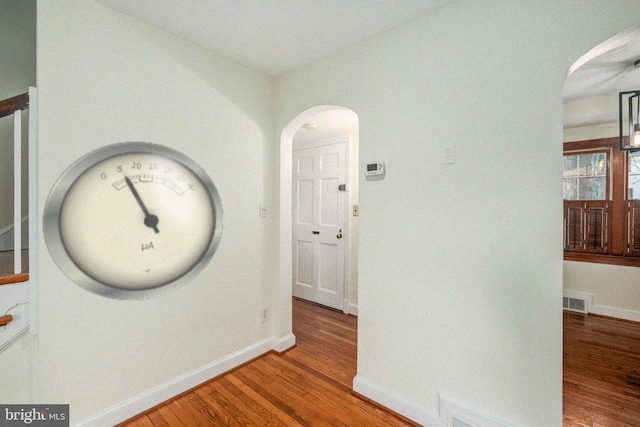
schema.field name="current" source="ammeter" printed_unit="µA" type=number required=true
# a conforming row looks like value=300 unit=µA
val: value=5 unit=µA
